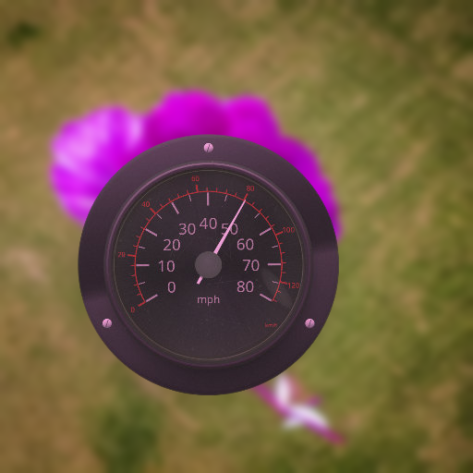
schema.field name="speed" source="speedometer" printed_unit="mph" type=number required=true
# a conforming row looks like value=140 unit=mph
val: value=50 unit=mph
